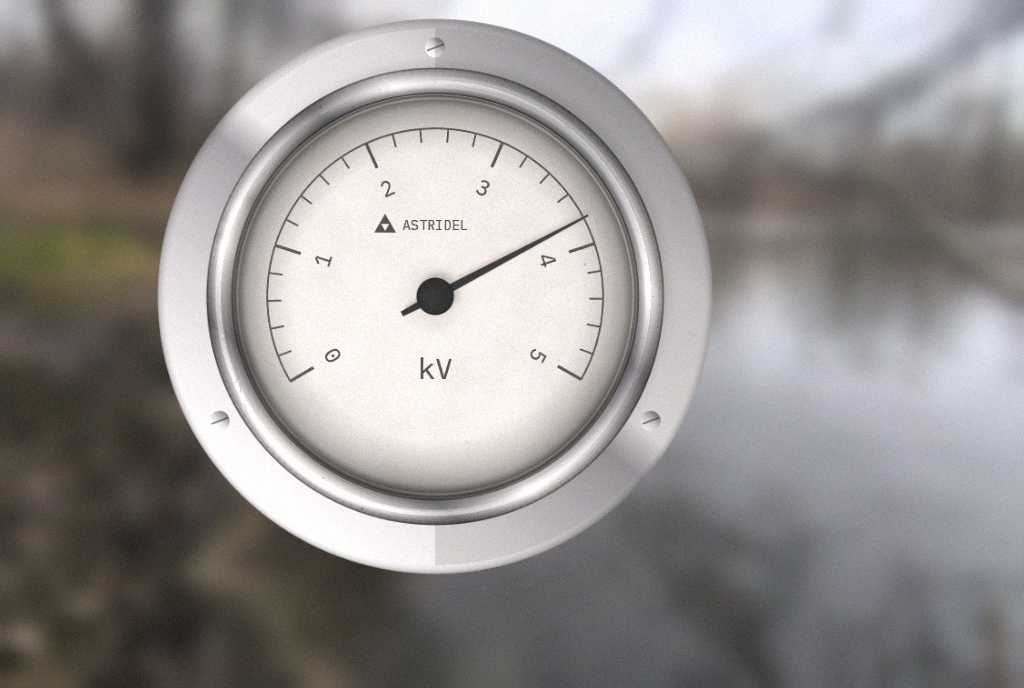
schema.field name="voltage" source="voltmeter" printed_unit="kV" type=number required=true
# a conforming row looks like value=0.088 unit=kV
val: value=3.8 unit=kV
